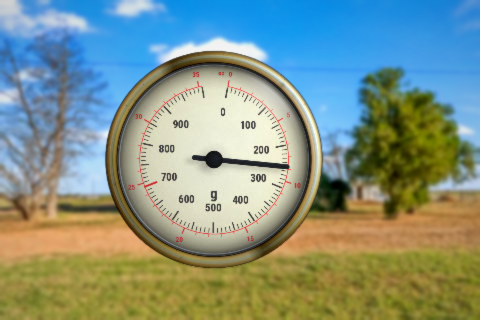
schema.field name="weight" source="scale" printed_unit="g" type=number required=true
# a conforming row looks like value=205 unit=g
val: value=250 unit=g
